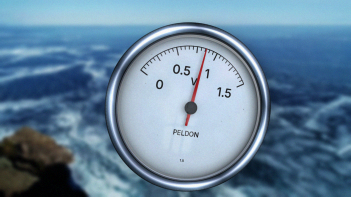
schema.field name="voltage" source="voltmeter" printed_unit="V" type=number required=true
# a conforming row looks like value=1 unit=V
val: value=0.85 unit=V
